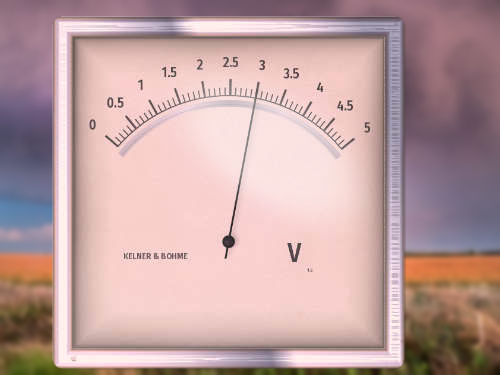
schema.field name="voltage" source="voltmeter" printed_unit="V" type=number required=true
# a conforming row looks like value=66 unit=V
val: value=3 unit=V
